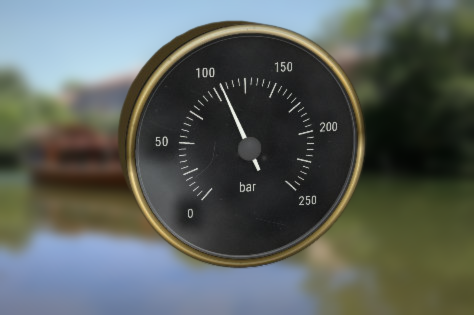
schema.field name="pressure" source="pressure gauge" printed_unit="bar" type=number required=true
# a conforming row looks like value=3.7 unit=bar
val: value=105 unit=bar
